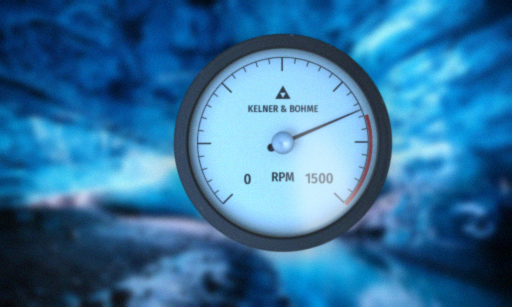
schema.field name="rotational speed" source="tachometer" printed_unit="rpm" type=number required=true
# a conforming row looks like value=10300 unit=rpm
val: value=1125 unit=rpm
